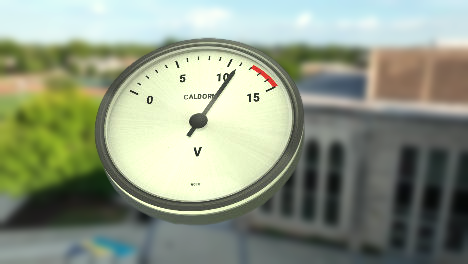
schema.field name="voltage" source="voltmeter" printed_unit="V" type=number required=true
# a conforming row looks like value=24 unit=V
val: value=11 unit=V
